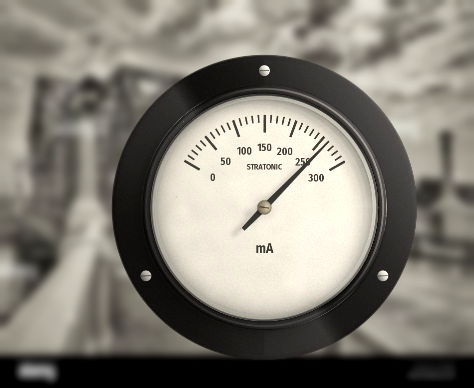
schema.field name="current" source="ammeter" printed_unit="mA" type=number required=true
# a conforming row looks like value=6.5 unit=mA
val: value=260 unit=mA
